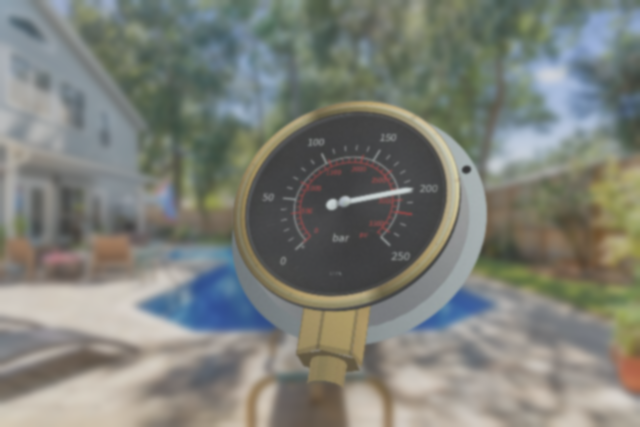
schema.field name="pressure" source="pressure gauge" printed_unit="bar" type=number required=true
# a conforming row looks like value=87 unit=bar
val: value=200 unit=bar
